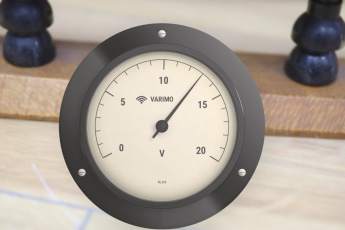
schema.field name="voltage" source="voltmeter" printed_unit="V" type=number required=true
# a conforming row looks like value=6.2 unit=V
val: value=13 unit=V
